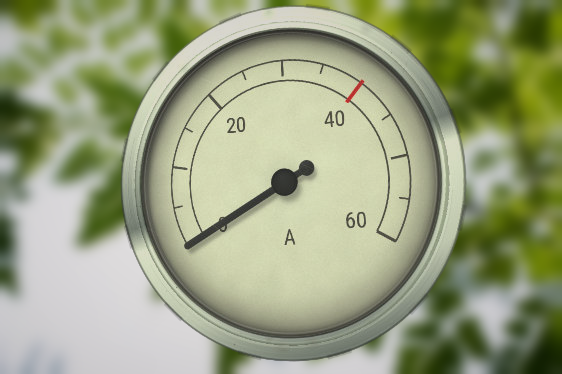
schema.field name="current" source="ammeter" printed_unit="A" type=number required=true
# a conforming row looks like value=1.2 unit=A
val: value=0 unit=A
